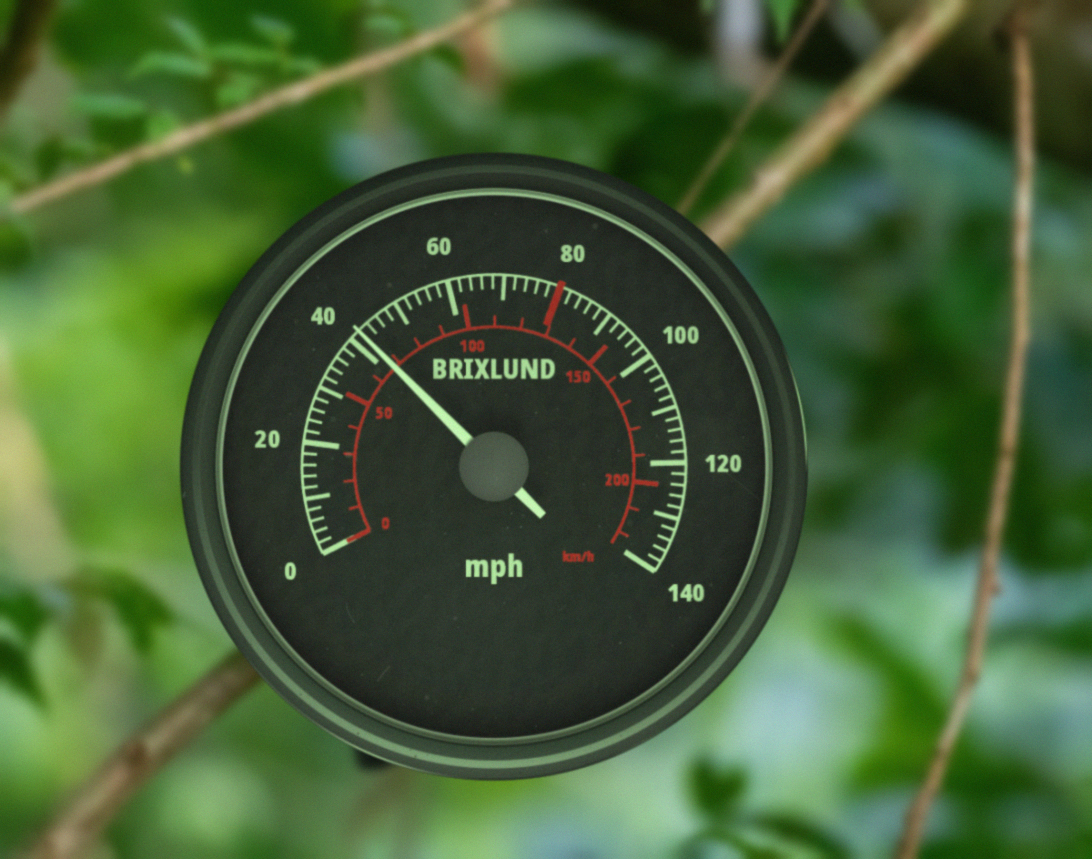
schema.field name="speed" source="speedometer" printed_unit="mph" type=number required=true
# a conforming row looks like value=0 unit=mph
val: value=42 unit=mph
